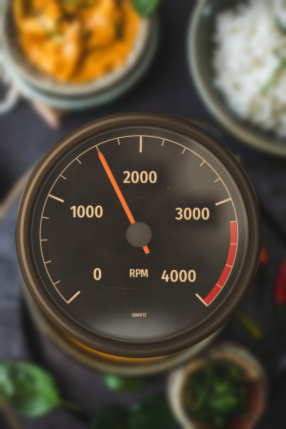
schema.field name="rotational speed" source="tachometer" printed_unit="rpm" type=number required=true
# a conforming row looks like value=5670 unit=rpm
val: value=1600 unit=rpm
